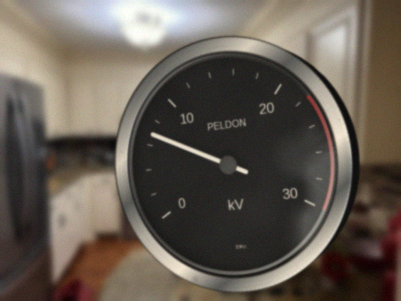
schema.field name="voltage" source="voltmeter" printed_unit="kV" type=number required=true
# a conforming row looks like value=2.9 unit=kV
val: value=7 unit=kV
